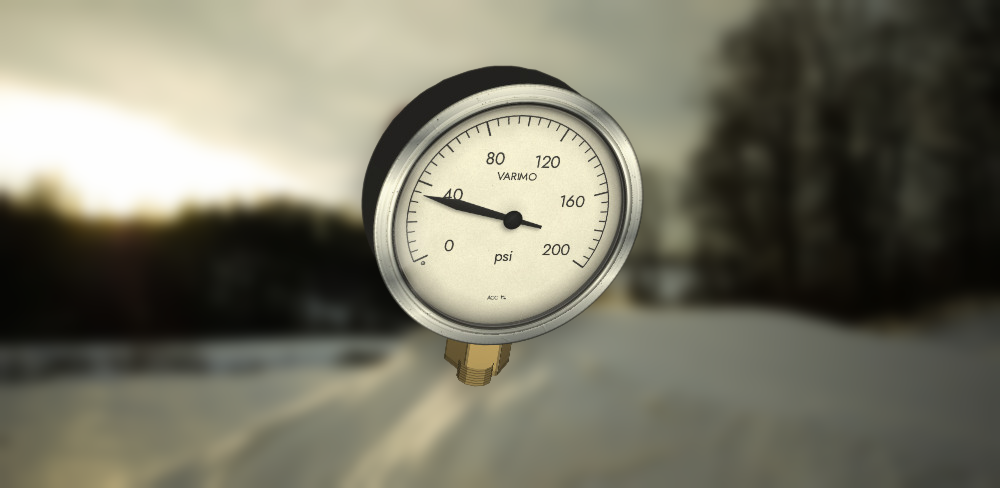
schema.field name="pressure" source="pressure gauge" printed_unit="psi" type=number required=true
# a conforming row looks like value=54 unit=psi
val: value=35 unit=psi
